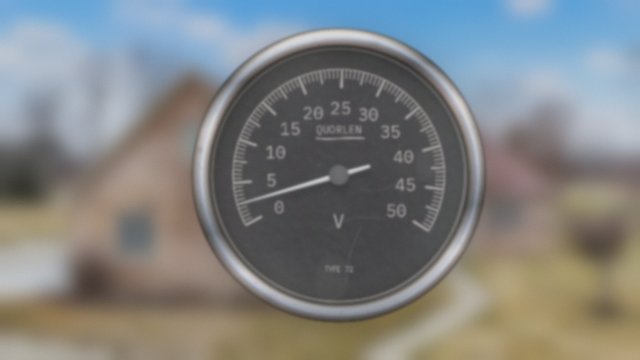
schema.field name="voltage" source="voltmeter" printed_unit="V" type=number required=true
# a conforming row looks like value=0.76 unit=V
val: value=2.5 unit=V
